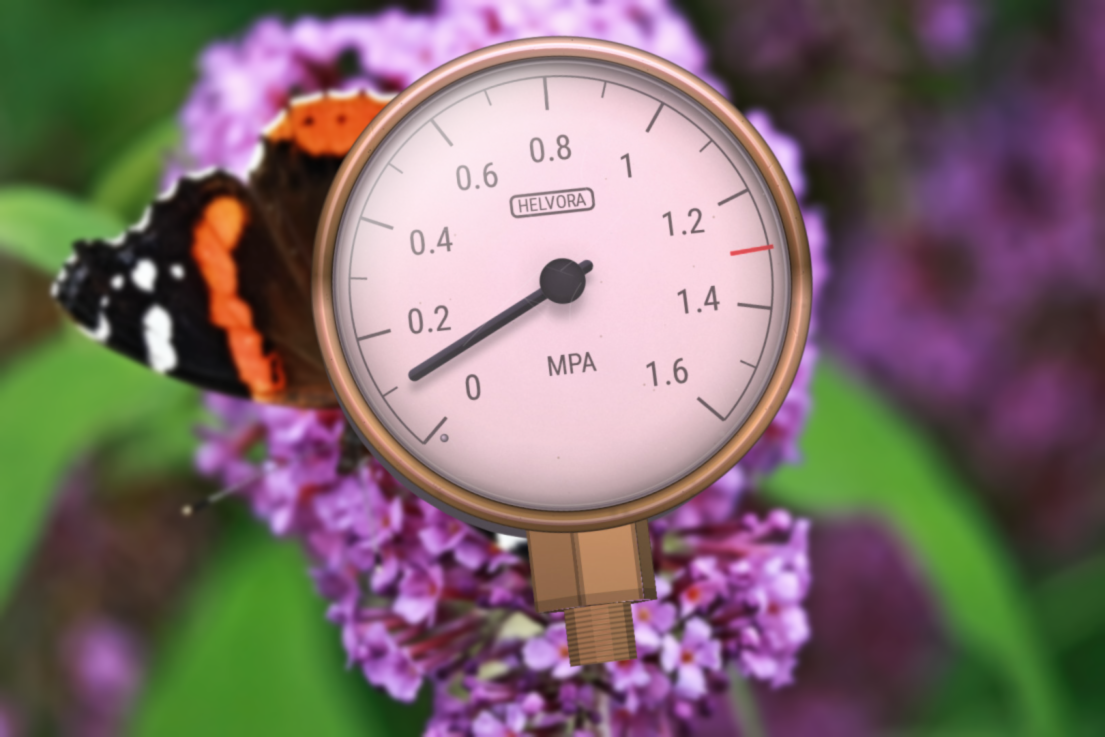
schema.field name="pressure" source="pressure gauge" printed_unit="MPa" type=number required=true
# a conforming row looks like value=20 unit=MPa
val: value=0.1 unit=MPa
